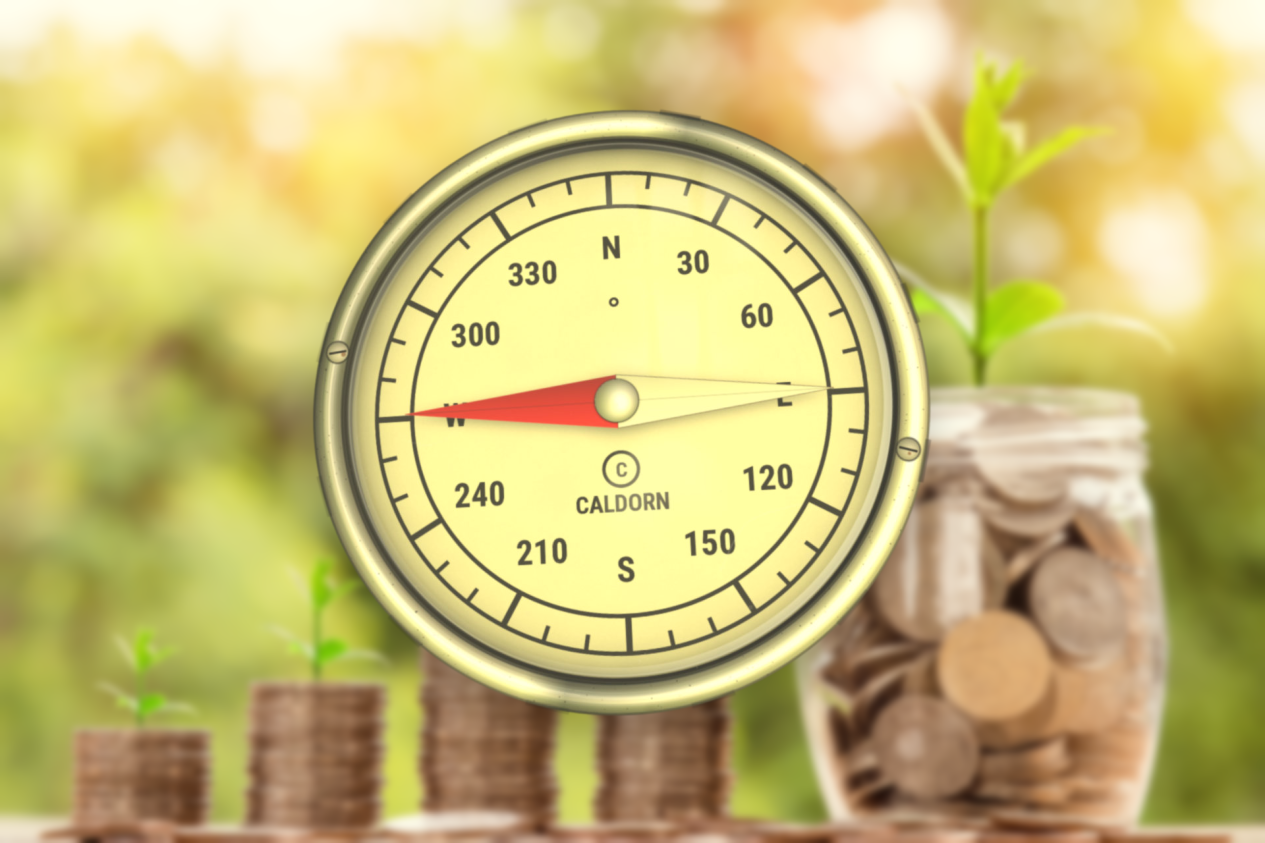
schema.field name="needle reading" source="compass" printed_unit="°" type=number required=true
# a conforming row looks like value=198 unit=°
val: value=270 unit=°
